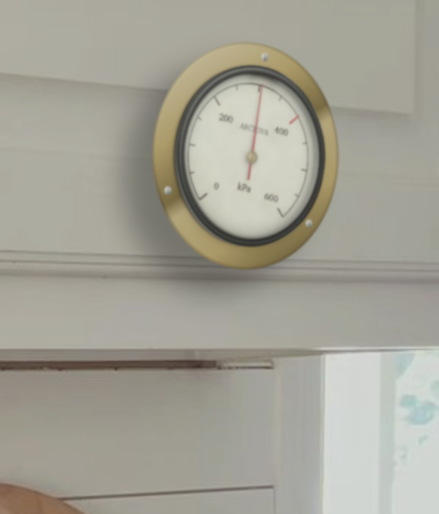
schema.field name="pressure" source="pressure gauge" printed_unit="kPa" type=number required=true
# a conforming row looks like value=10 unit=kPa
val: value=300 unit=kPa
